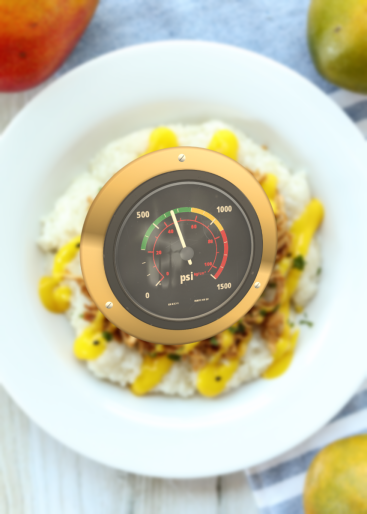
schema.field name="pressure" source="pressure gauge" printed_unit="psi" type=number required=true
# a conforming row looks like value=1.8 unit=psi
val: value=650 unit=psi
